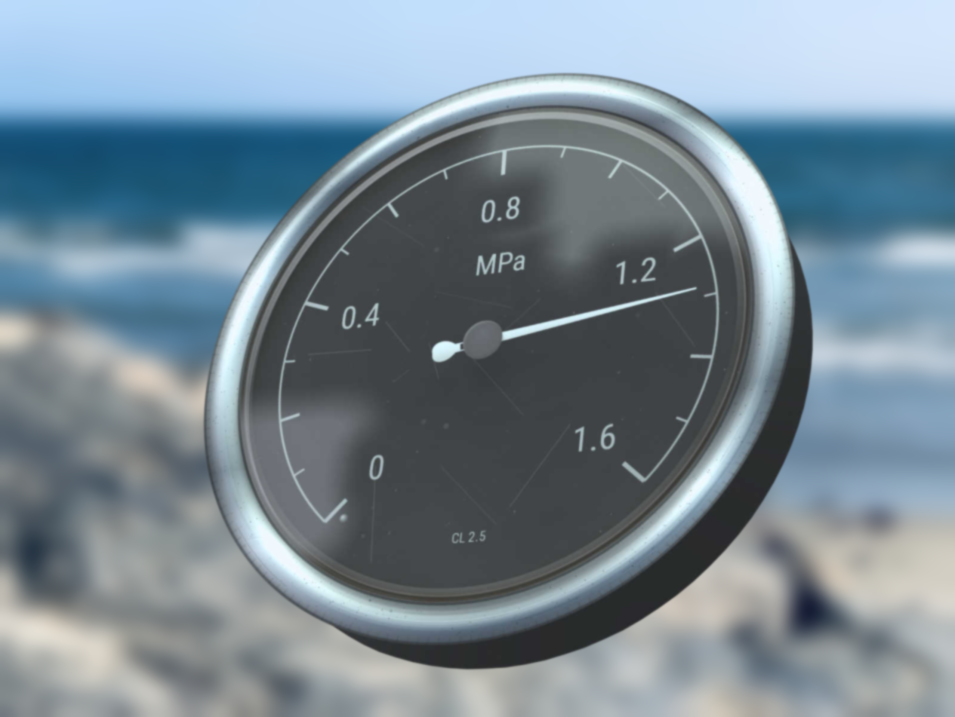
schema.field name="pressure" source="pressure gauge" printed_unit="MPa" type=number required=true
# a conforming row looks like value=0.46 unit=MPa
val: value=1.3 unit=MPa
